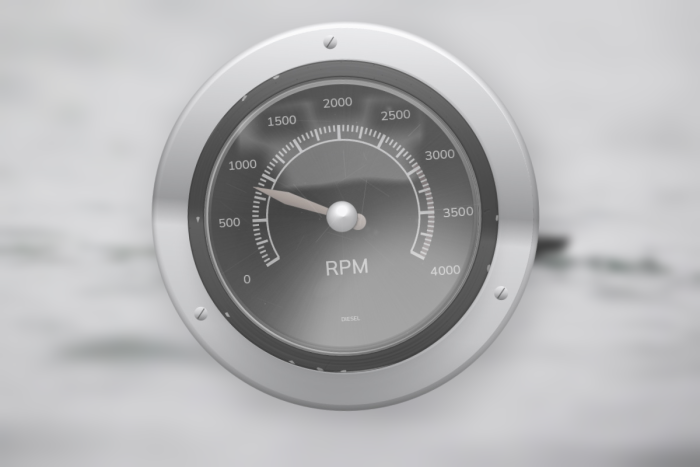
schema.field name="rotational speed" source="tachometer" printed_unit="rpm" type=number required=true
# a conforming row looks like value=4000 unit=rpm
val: value=850 unit=rpm
